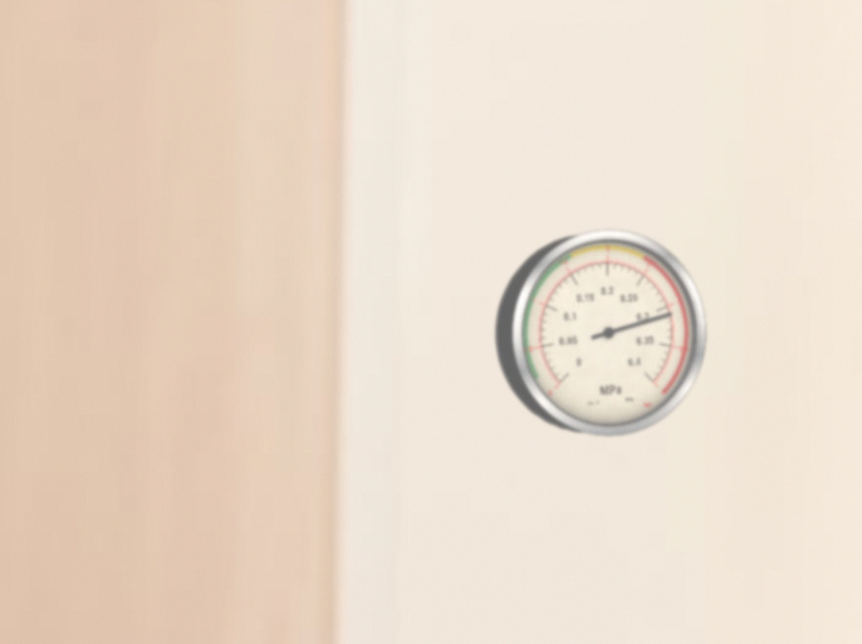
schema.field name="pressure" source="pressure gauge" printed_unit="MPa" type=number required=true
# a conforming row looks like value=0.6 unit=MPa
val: value=0.31 unit=MPa
